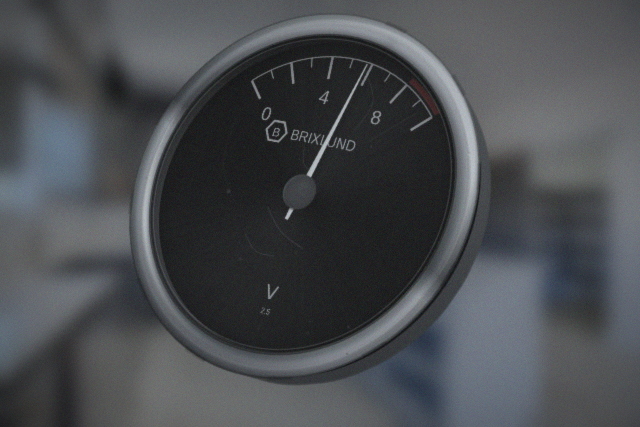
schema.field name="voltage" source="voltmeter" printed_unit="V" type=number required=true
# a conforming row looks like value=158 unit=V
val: value=6 unit=V
